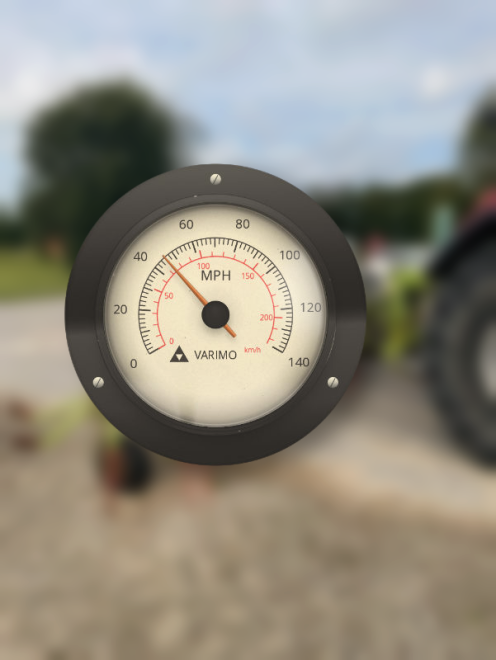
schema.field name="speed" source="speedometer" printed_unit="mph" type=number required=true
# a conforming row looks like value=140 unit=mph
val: value=46 unit=mph
